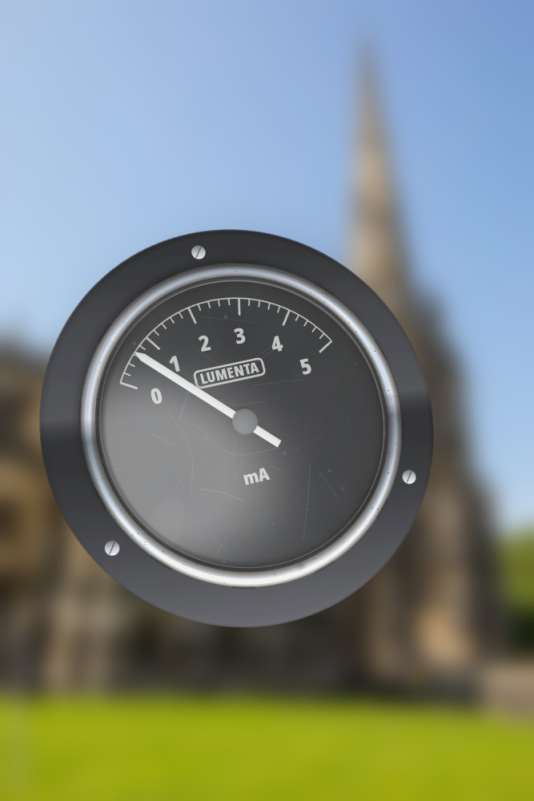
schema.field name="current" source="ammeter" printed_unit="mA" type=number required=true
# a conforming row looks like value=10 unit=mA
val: value=0.6 unit=mA
